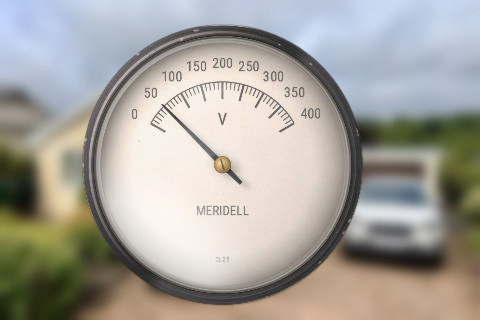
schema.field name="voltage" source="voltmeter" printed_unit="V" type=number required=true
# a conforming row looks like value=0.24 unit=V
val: value=50 unit=V
